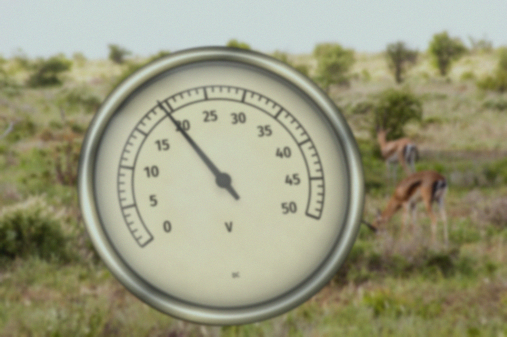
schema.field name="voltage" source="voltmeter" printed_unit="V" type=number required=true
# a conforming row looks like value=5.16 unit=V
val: value=19 unit=V
